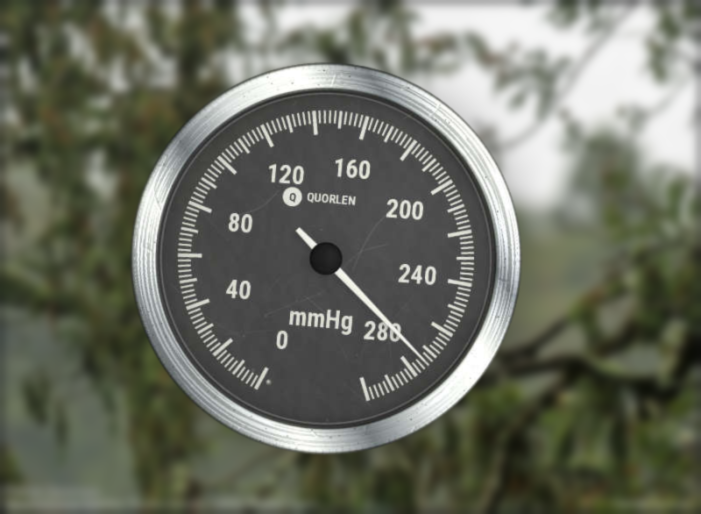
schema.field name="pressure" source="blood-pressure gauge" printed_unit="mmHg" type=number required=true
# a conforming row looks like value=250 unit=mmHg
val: value=274 unit=mmHg
